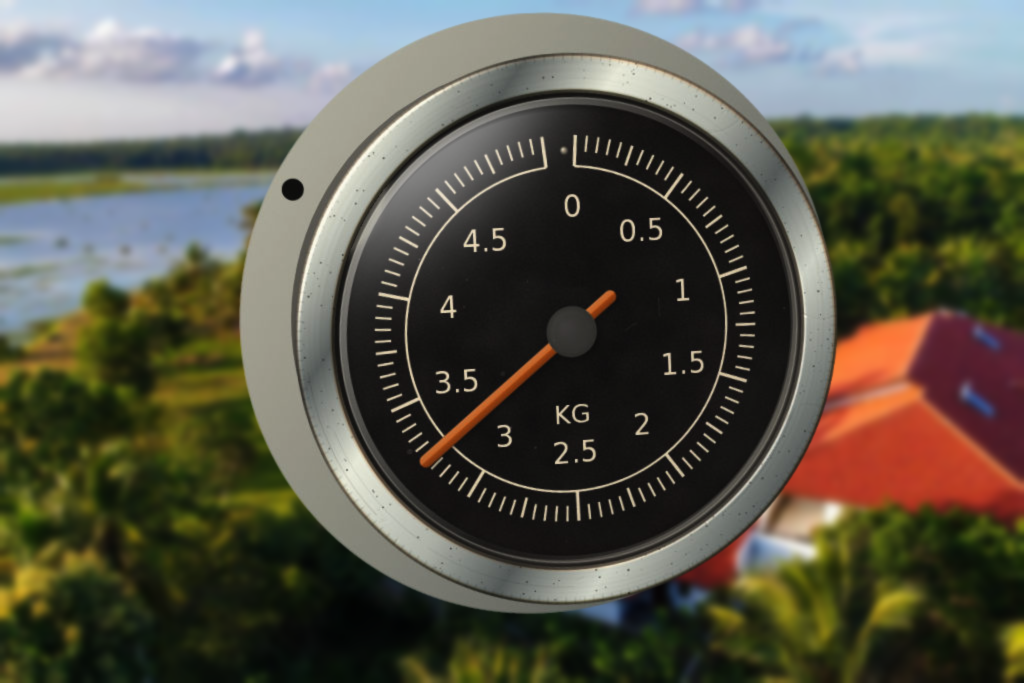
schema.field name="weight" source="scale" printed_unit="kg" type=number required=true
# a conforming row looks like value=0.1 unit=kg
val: value=3.25 unit=kg
